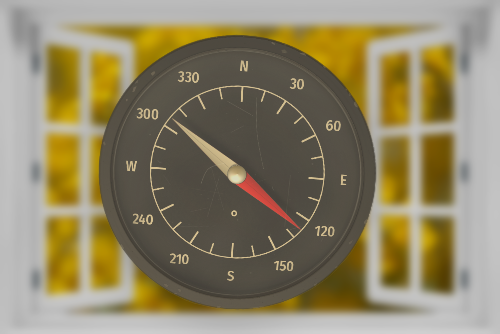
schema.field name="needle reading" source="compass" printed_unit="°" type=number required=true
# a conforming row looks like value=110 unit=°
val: value=127.5 unit=°
